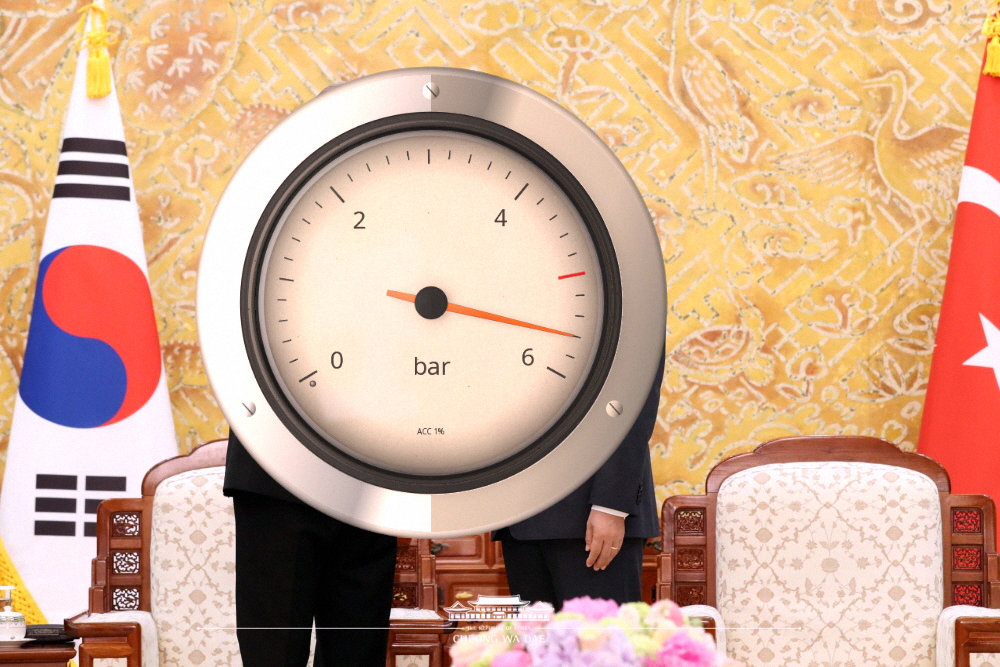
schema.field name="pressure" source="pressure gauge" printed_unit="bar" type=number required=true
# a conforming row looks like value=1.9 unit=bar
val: value=5.6 unit=bar
